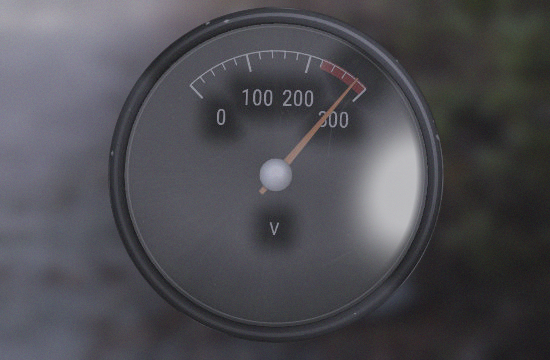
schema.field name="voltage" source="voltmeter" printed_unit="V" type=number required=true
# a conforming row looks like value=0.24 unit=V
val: value=280 unit=V
